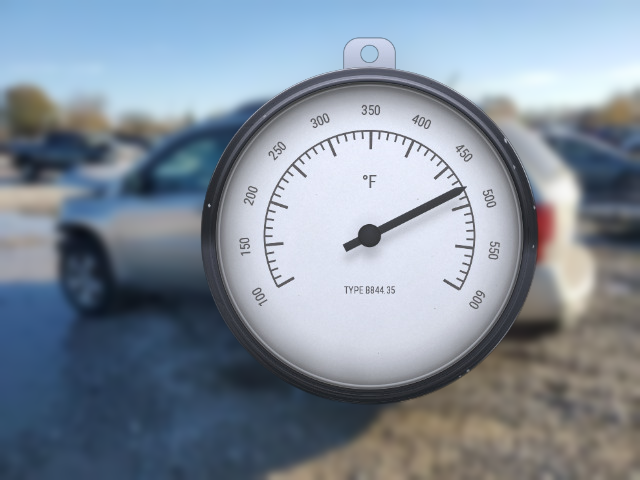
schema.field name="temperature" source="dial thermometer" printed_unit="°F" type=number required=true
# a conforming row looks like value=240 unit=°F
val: value=480 unit=°F
